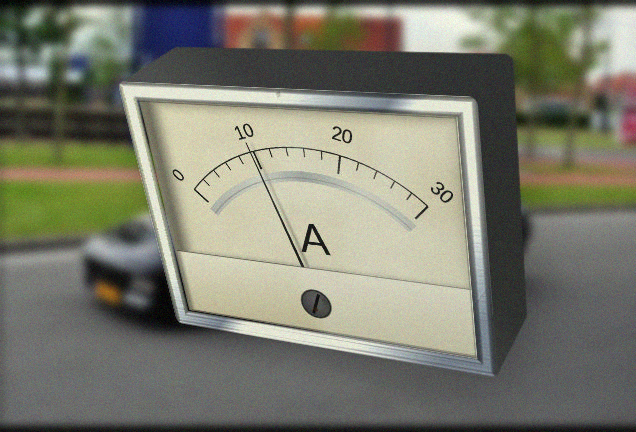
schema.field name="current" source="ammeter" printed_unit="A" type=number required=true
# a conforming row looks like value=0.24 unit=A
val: value=10 unit=A
